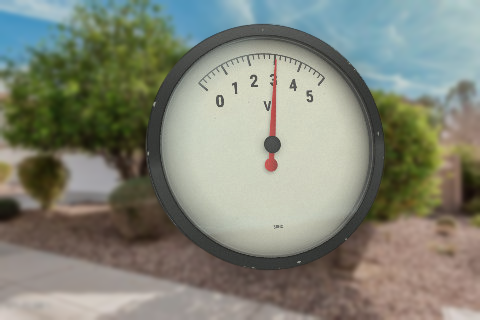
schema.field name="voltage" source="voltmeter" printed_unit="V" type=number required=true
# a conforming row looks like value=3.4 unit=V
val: value=3 unit=V
